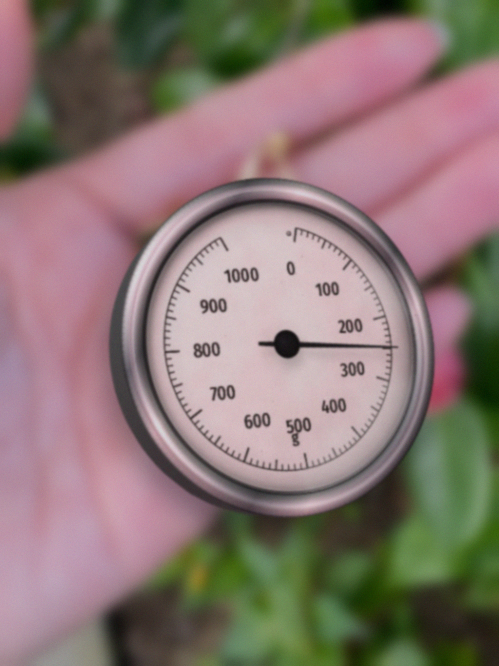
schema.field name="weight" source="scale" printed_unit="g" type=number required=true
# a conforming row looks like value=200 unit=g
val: value=250 unit=g
